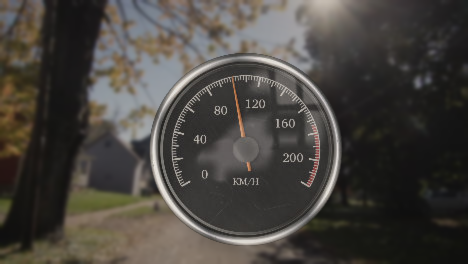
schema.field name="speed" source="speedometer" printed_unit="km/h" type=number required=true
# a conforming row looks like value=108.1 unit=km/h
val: value=100 unit=km/h
